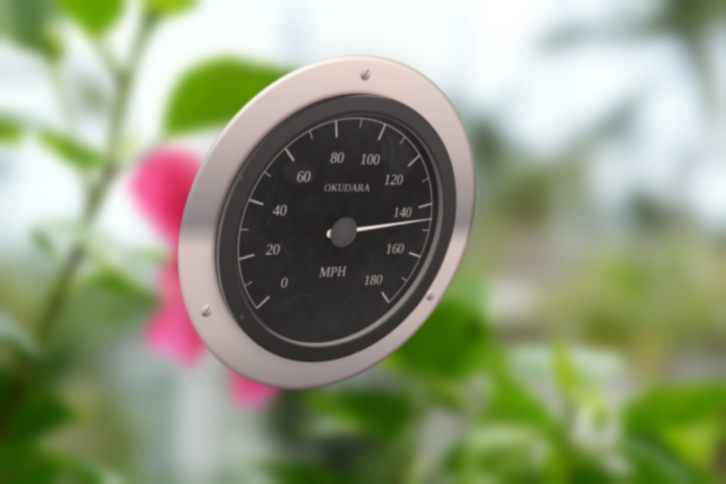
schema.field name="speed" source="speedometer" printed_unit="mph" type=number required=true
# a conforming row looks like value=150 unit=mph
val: value=145 unit=mph
